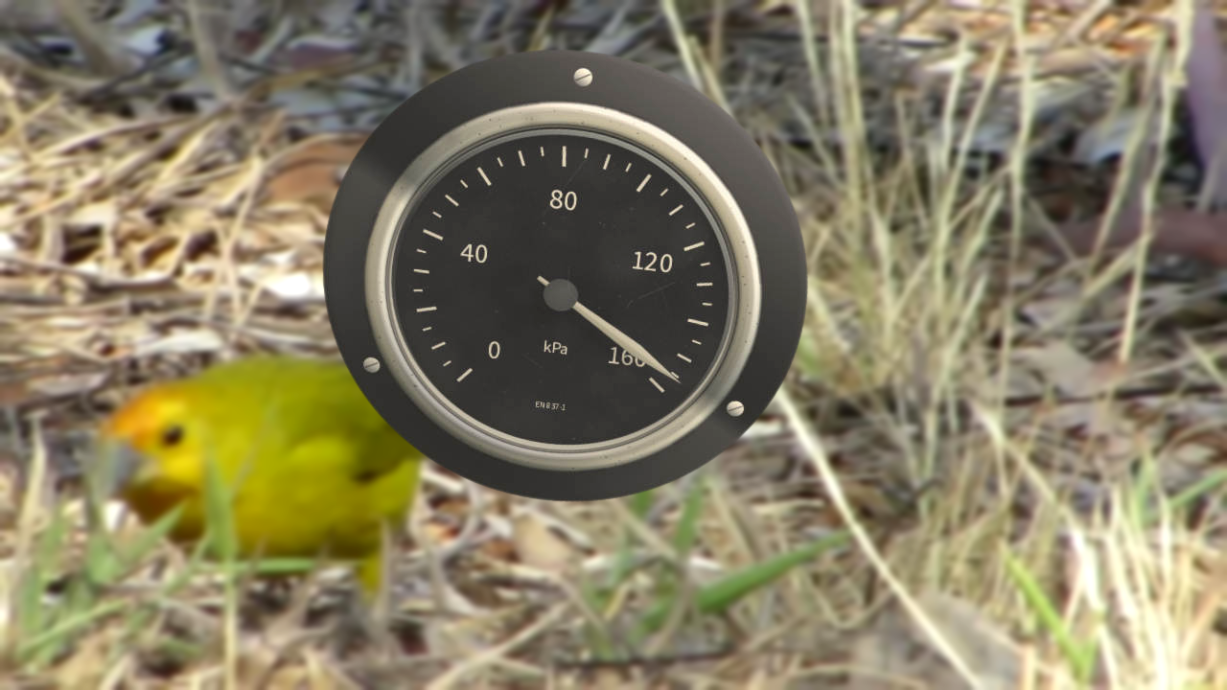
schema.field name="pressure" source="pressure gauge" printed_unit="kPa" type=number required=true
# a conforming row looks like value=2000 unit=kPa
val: value=155 unit=kPa
